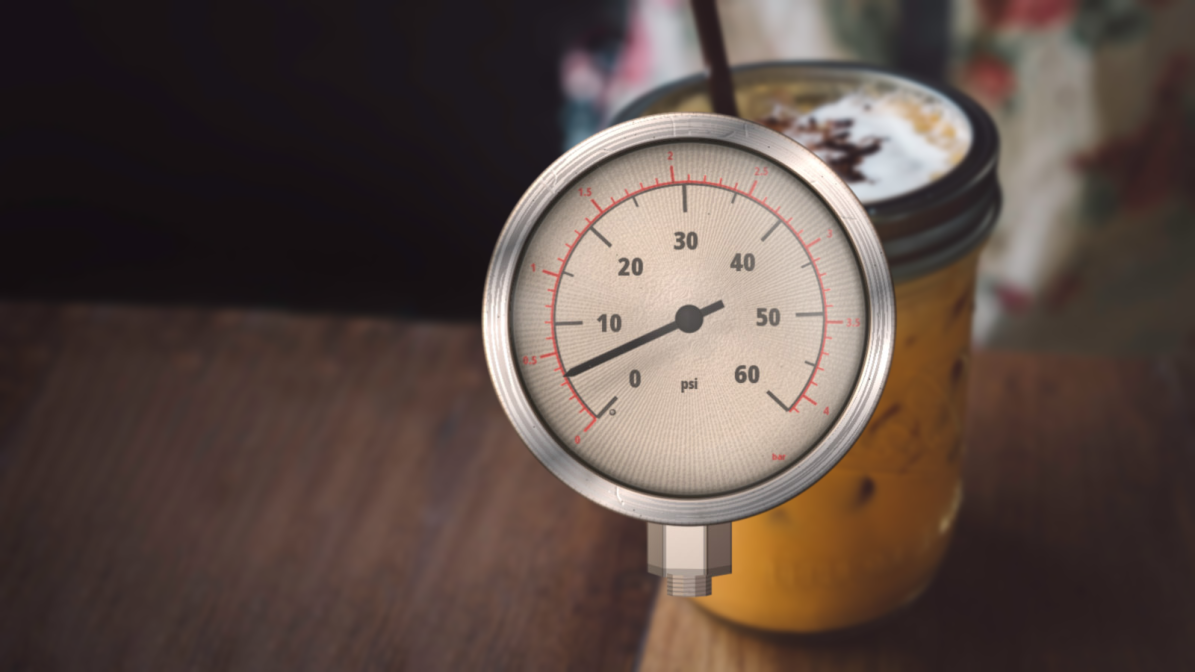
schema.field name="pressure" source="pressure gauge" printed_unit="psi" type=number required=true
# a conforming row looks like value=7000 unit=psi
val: value=5 unit=psi
